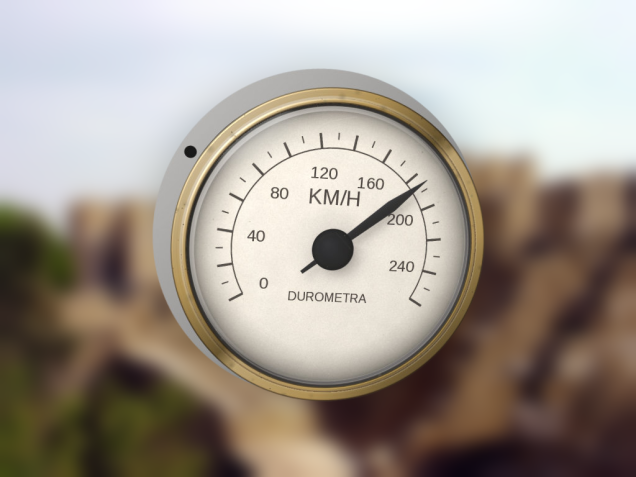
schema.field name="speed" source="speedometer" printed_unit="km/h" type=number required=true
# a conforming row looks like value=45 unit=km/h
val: value=185 unit=km/h
